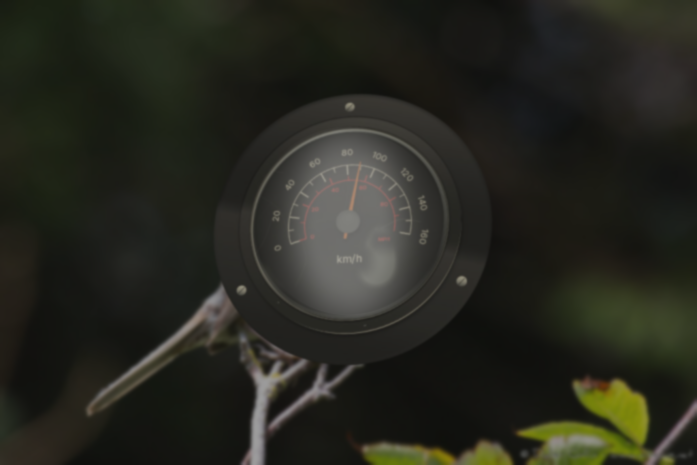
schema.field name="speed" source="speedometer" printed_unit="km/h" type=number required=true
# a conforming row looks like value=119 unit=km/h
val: value=90 unit=km/h
